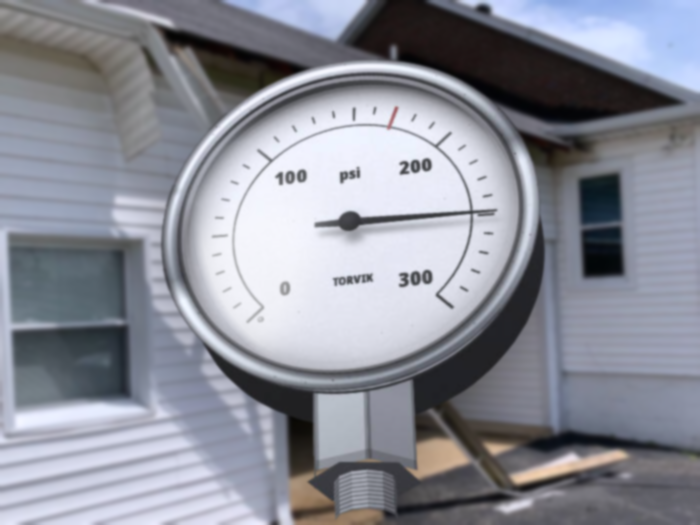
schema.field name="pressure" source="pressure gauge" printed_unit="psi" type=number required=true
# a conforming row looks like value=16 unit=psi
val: value=250 unit=psi
